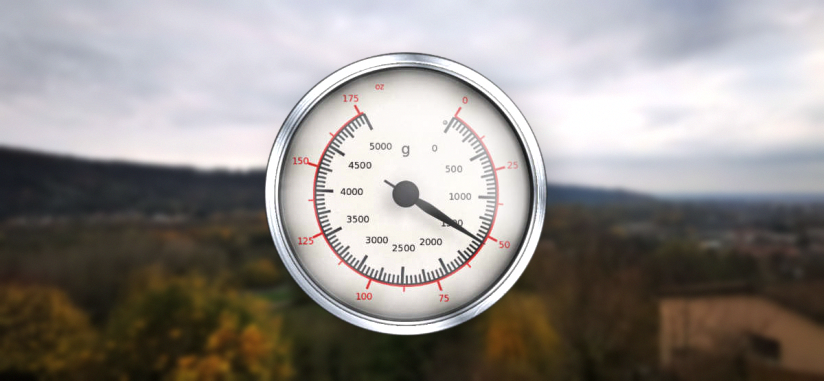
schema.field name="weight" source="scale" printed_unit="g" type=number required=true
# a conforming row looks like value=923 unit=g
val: value=1500 unit=g
